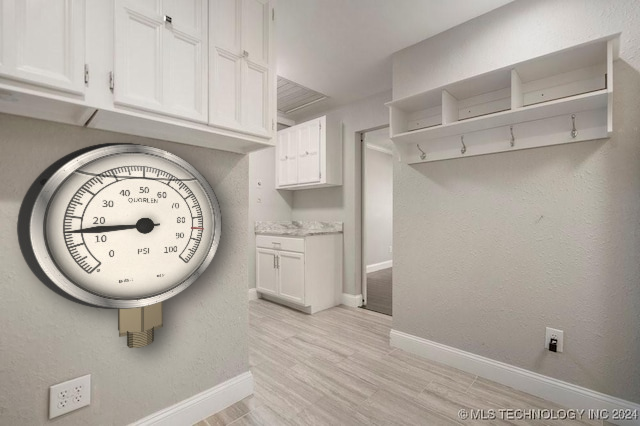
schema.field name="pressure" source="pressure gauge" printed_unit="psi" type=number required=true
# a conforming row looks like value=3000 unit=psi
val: value=15 unit=psi
